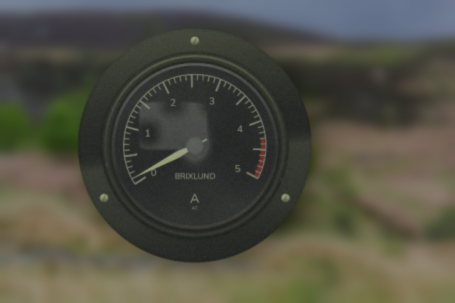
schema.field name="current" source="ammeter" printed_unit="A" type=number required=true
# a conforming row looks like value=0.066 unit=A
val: value=0.1 unit=A
